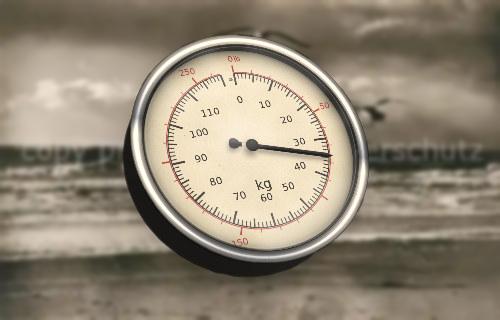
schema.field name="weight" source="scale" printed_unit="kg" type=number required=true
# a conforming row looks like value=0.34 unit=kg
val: value=35 unit=kg
